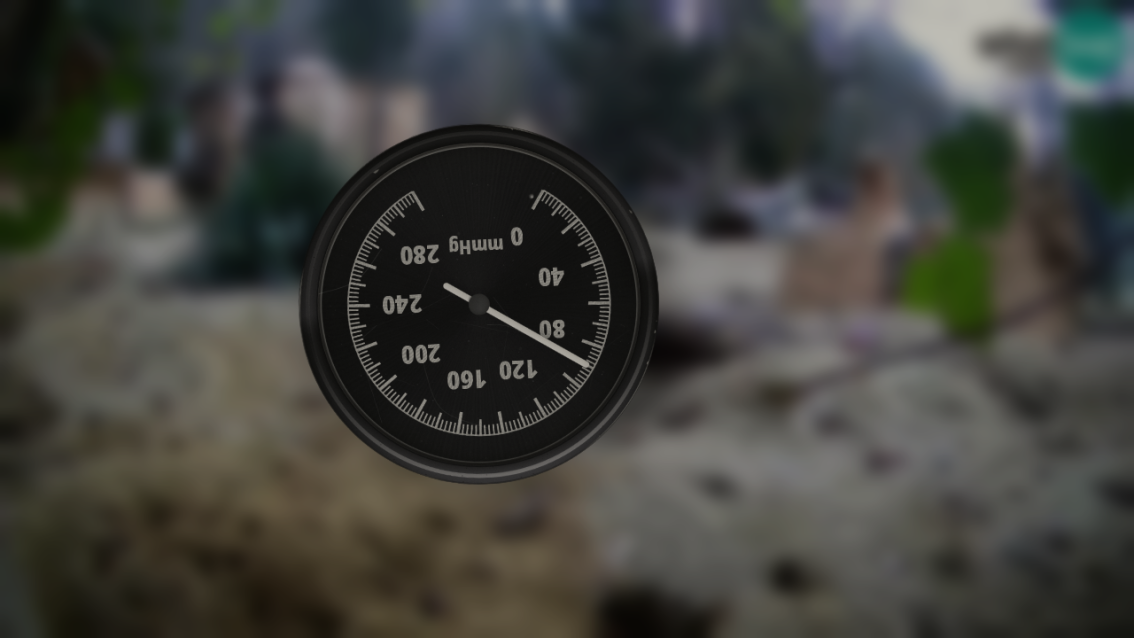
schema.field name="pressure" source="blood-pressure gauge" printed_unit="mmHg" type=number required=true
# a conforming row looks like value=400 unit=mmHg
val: value=90 unit=mmHg
